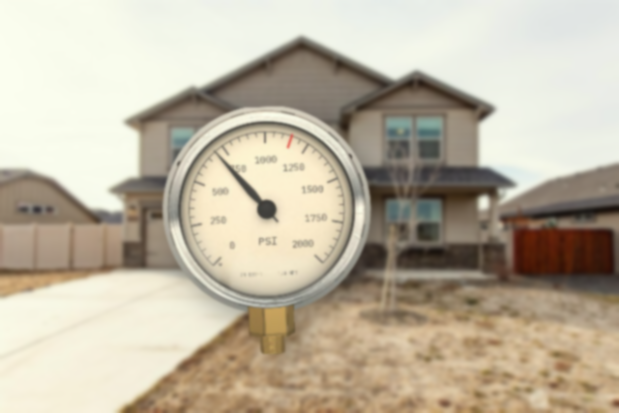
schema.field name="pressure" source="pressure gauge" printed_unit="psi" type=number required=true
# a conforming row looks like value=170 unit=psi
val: value=700 unit=psi
